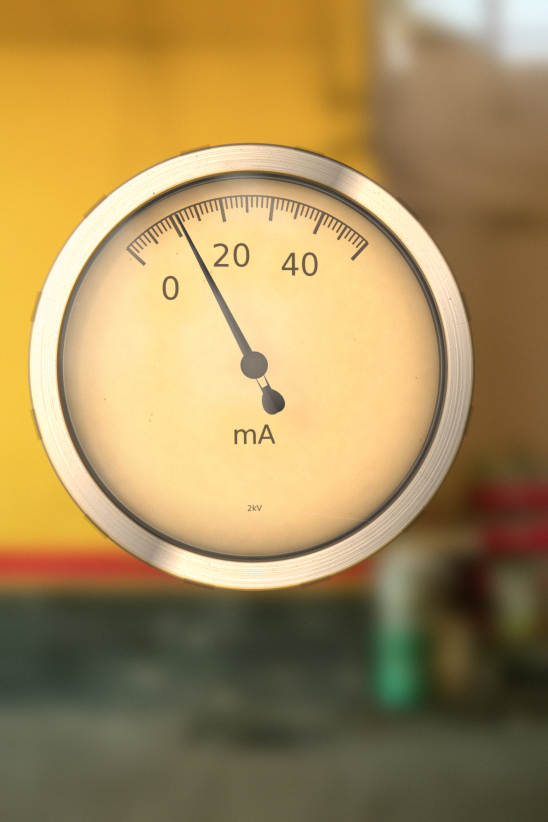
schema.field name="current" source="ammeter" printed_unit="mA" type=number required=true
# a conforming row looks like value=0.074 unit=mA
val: value=11 unit=mA
